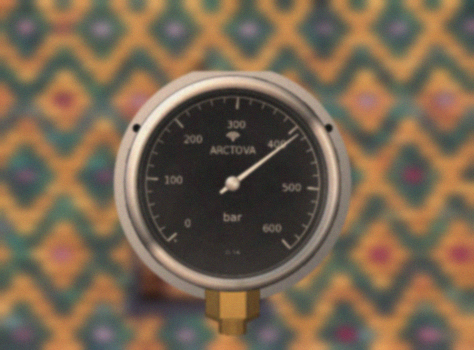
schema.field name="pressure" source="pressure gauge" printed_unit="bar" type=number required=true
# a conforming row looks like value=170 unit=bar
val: value=410 unit=bar
